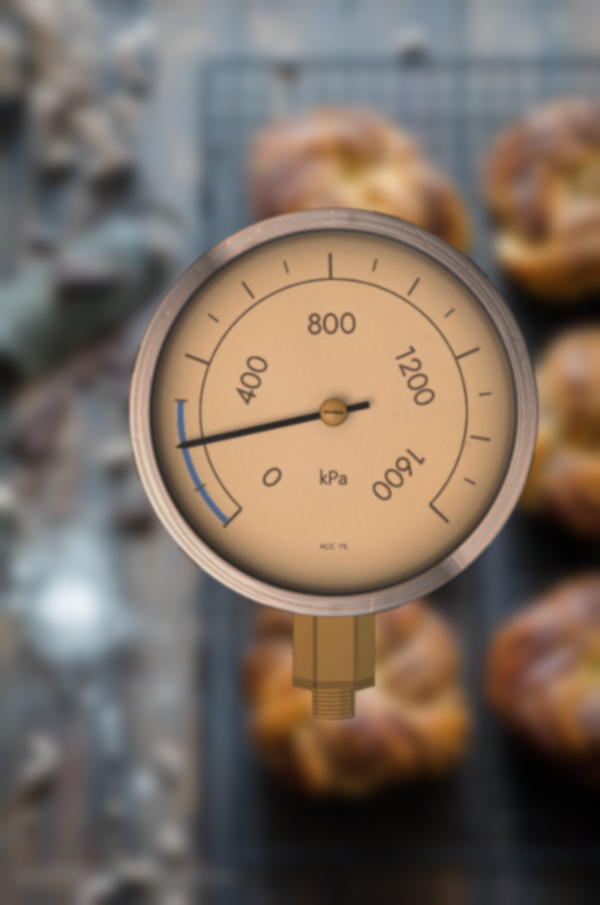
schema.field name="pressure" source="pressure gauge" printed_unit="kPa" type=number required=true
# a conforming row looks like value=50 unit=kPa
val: value=200 unit=kPa
